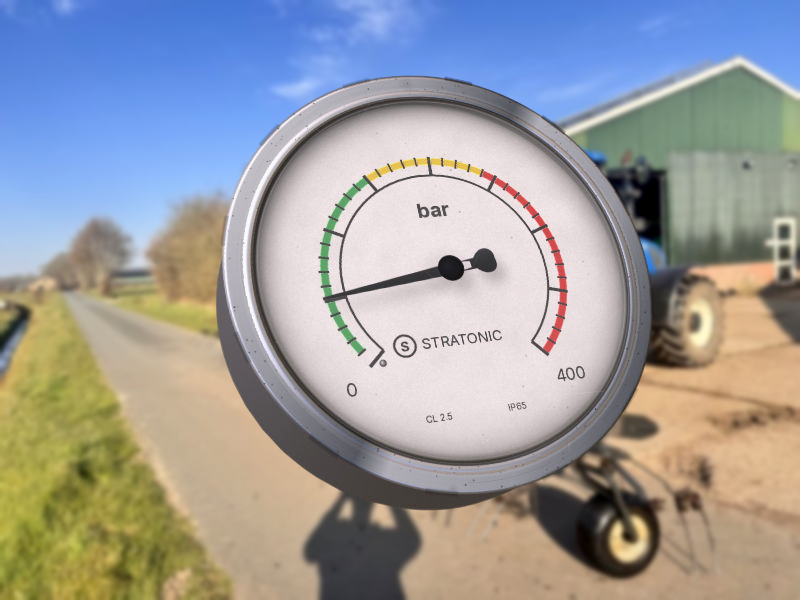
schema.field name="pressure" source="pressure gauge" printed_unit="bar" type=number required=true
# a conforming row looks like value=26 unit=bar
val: value=50 unit=bar
